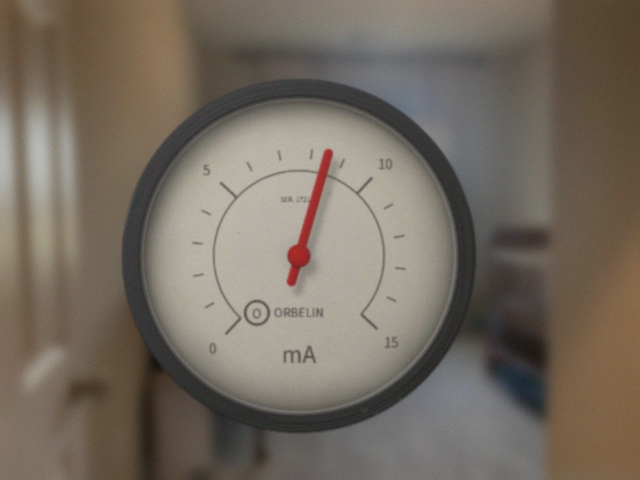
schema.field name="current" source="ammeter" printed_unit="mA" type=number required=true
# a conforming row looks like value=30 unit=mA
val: value=8.5 unit=mA
